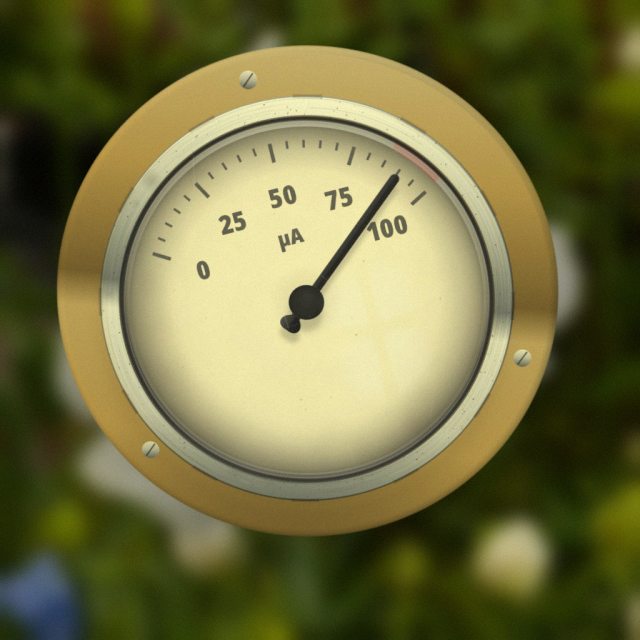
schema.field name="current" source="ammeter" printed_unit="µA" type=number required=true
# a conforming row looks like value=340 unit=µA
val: value=90 unit=µA
